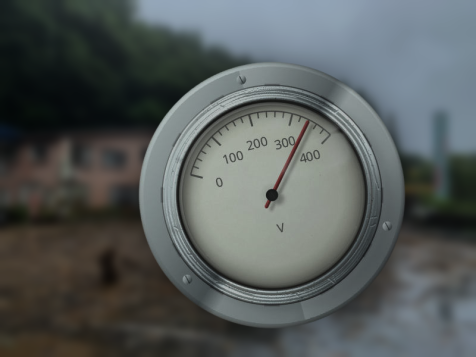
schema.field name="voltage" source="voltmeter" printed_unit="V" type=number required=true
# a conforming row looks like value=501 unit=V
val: value=340 unit=V
